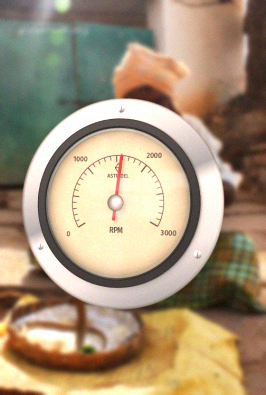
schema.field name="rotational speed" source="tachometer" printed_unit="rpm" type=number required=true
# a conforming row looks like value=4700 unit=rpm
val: value=1600 unit=rpm
